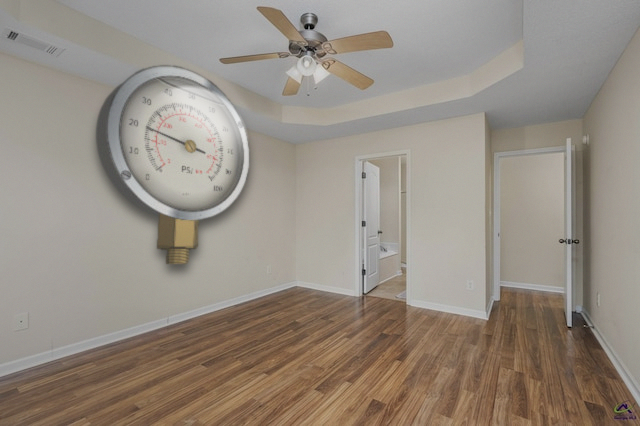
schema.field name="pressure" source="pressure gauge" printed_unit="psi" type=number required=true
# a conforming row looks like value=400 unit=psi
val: value=20 unit=psi
